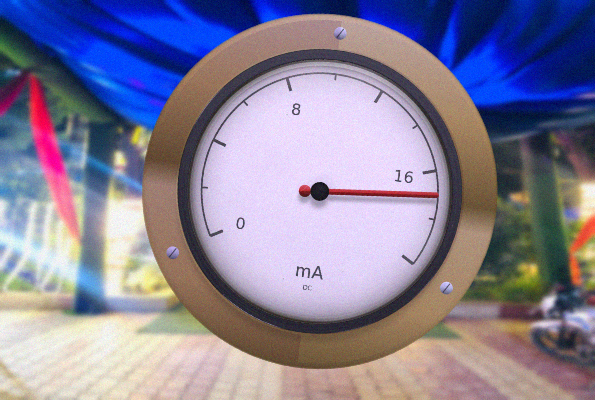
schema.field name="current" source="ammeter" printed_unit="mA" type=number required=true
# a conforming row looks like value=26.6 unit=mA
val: value=17 unit=mA
